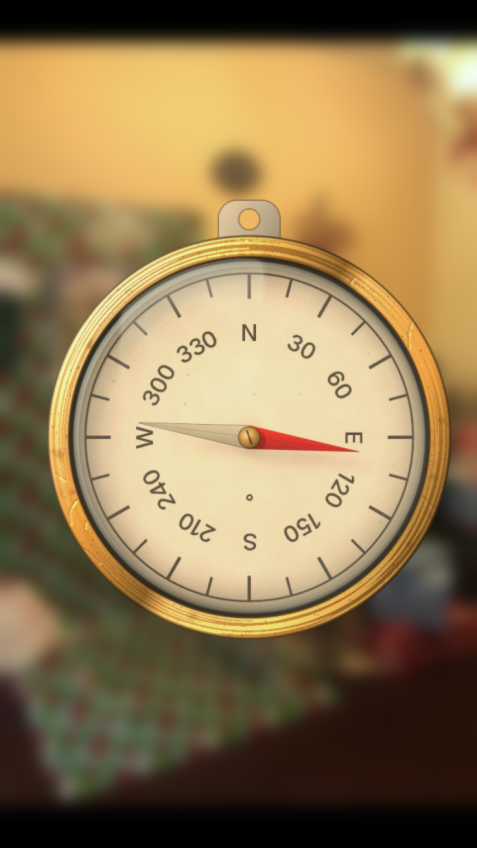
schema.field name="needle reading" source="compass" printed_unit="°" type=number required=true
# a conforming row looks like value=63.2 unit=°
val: value=97.5 unit=°
